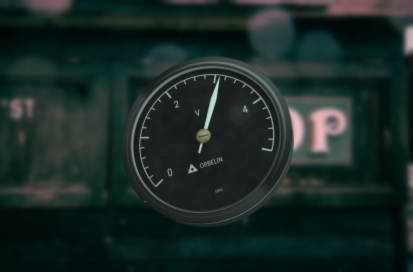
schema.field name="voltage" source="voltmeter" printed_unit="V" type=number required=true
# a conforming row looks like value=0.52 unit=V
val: value=3.1 unit=V
